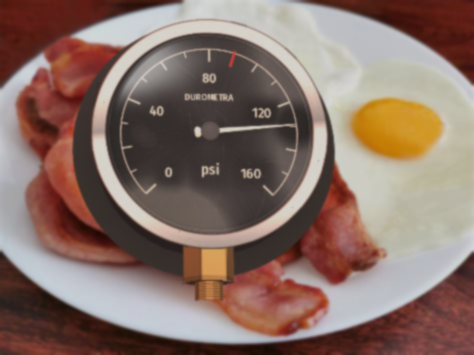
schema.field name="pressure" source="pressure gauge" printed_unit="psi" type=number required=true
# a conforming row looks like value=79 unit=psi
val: value=130 unit=psi
